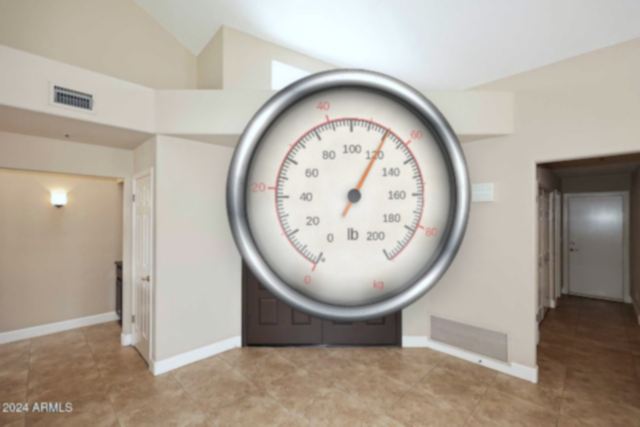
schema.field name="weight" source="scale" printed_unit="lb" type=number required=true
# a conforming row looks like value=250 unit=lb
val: value=120 unit=lb
